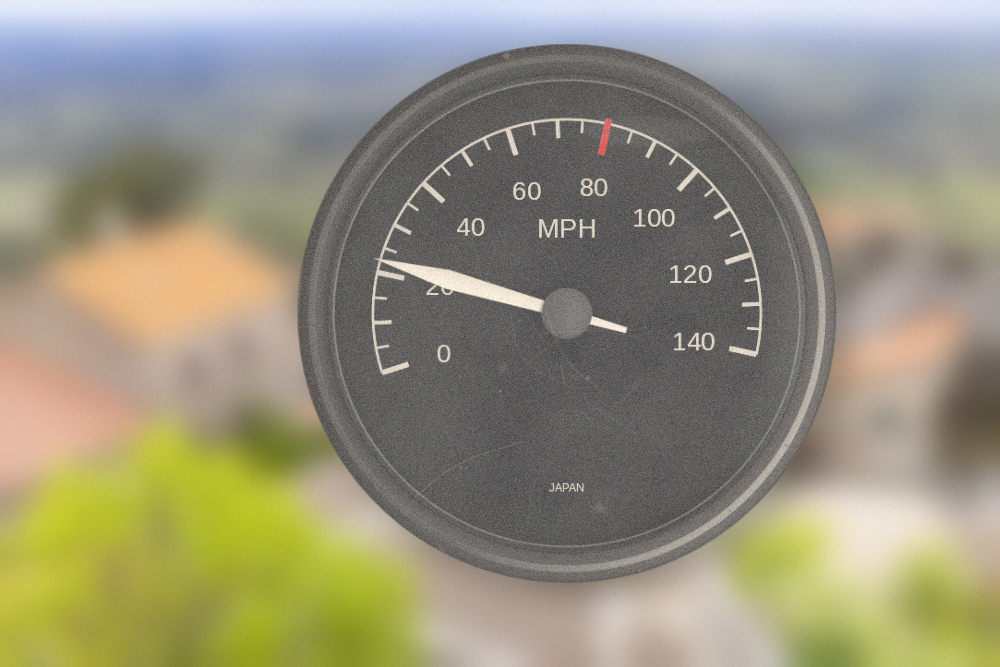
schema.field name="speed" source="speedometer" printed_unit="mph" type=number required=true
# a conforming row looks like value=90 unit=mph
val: value=22.5 unit=mph
